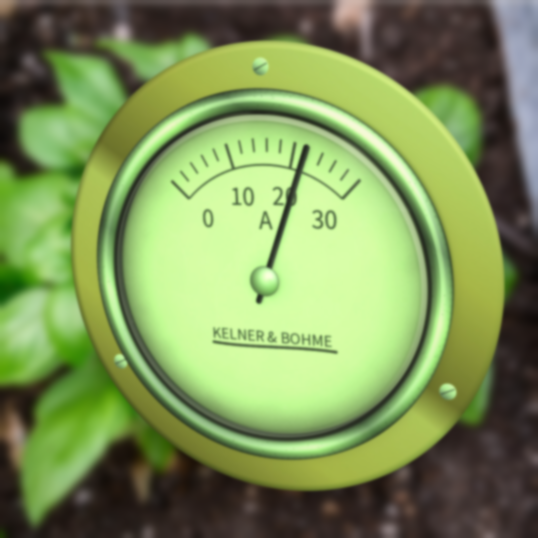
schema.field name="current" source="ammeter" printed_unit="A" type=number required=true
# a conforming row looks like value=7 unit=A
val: value=22 unit=A
